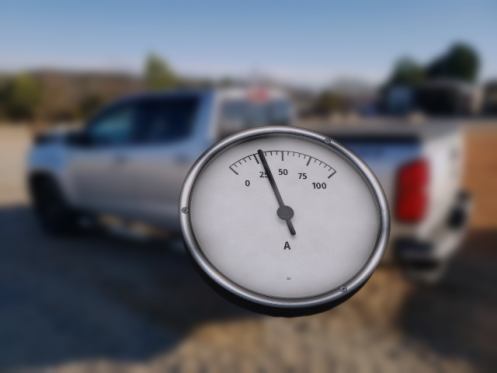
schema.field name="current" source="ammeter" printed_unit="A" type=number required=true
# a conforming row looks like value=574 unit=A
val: value=30 unit=A
